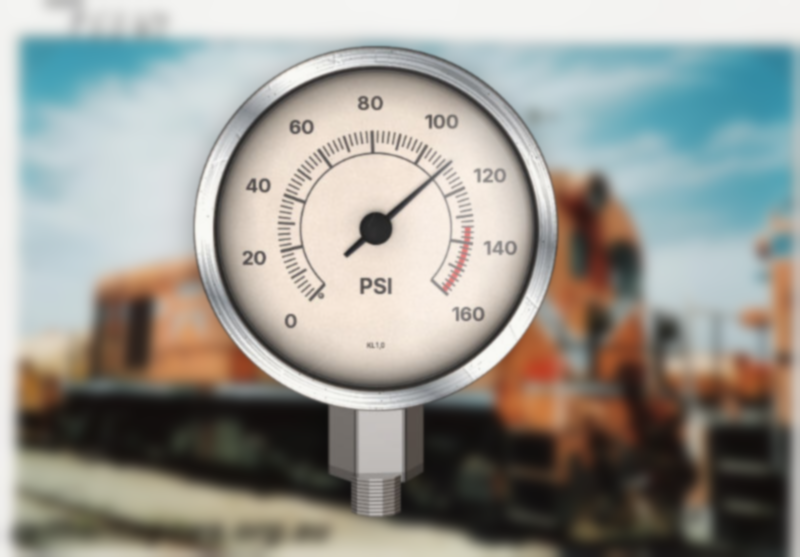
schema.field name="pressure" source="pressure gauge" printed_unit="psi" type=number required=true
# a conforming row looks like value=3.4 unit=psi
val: value=110 unit=psi
